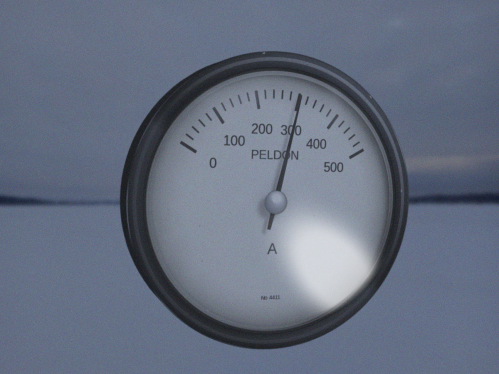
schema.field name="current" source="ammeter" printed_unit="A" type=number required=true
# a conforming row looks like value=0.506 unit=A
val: value=300 unit=A
